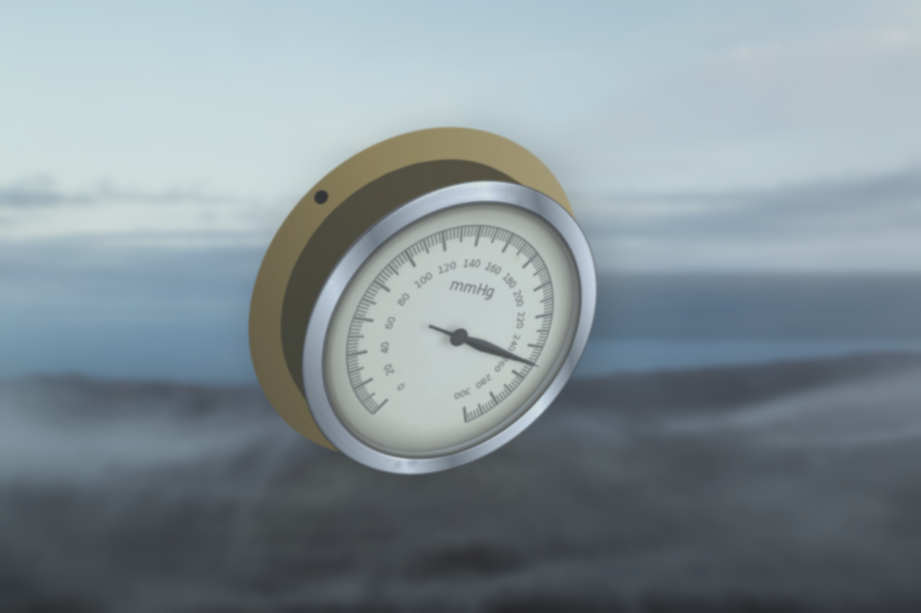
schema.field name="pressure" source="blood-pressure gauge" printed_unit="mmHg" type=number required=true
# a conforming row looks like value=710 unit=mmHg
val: value=250 unit=mmHg
